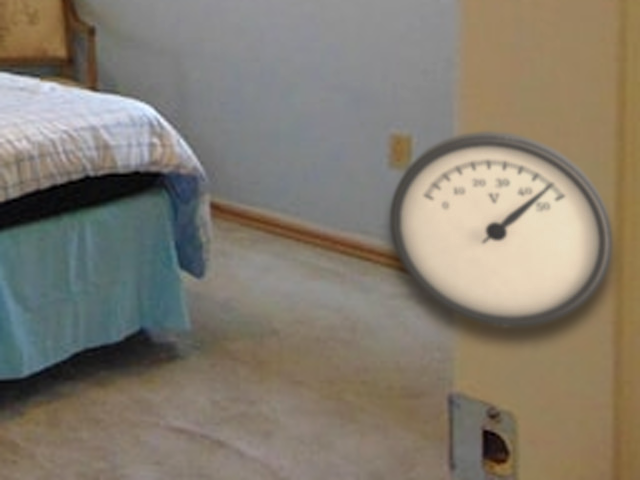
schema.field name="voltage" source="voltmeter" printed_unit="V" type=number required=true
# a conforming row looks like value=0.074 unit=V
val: value=45 unit=V
